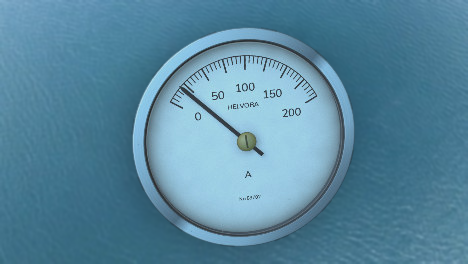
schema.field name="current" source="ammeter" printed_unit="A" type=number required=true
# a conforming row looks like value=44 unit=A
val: value=20 unit=A
